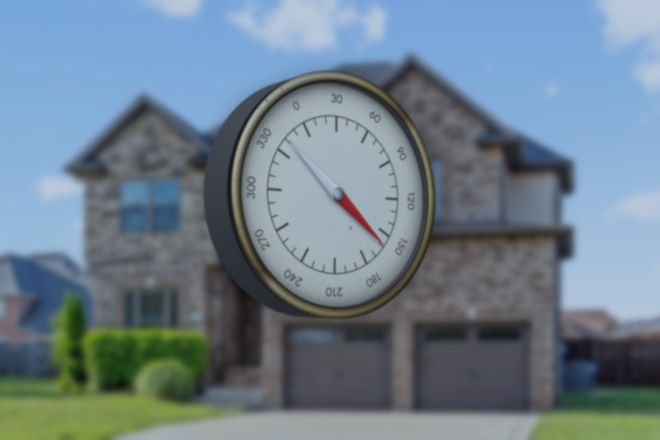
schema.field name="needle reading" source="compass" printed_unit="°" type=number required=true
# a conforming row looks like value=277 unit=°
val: value=160 unit=°
